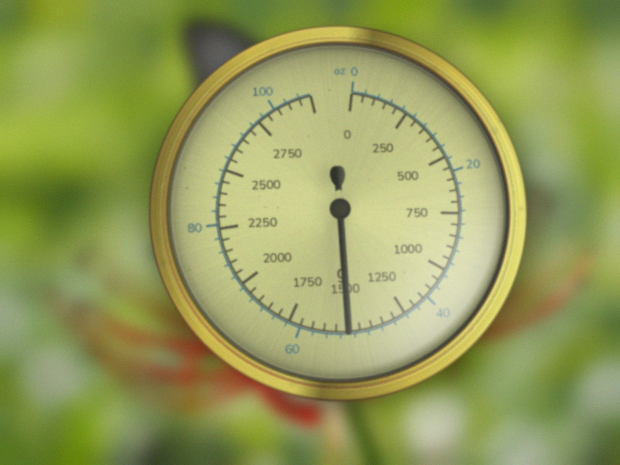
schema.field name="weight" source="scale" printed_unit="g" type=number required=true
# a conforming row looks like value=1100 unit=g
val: value=1500 unit=g
